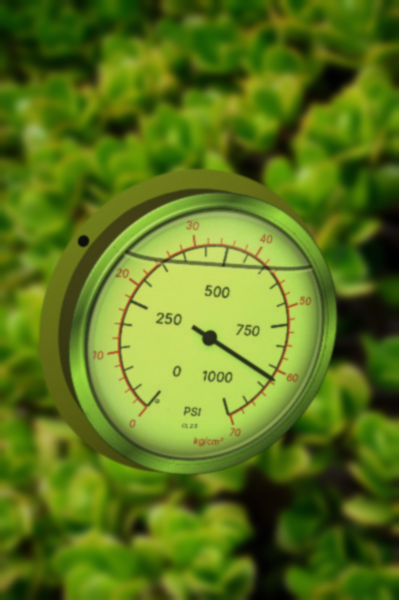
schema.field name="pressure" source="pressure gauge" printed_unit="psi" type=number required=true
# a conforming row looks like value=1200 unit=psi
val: value=875 unit=psi
